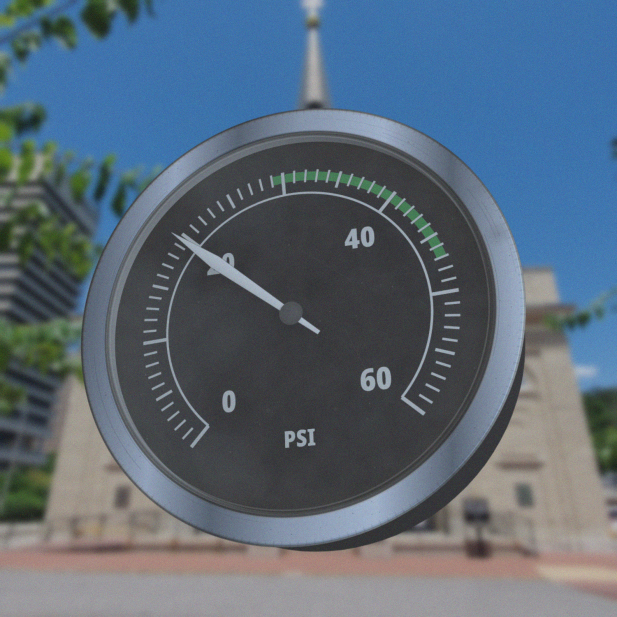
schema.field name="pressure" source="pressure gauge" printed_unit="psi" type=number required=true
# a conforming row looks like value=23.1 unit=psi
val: value=19.5 unit=psi
